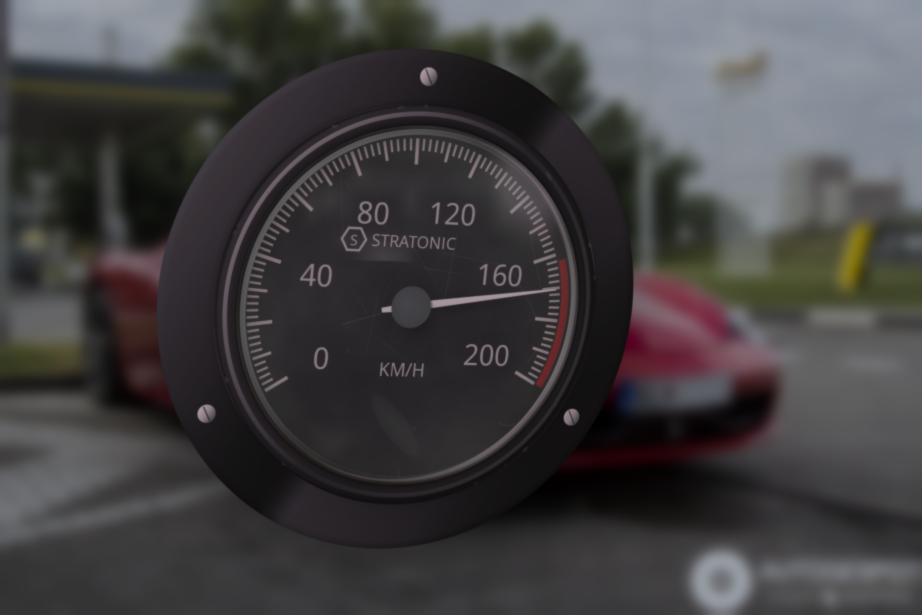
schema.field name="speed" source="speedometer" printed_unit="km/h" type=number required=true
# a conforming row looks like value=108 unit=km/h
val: value=170 unit=km/h
